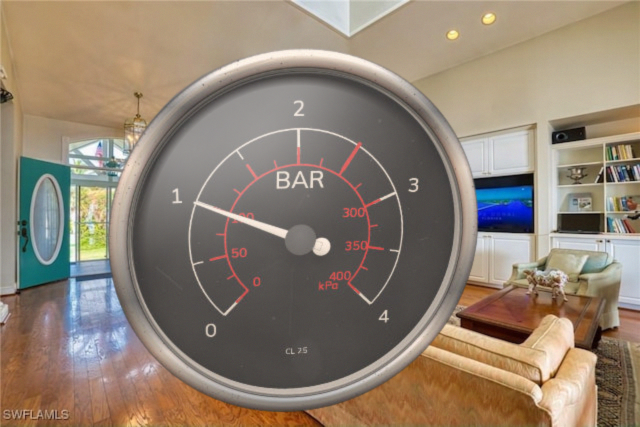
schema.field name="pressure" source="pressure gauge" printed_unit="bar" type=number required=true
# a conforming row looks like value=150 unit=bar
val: value=1 unit=bar
